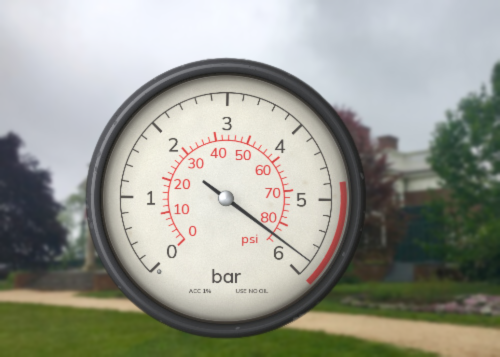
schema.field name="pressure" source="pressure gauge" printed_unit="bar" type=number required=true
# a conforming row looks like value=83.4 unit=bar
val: value=5.8 unit=bar
